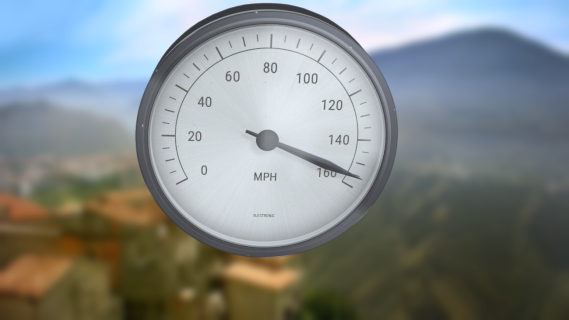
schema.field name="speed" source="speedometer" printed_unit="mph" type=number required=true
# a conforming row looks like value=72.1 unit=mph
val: value=155 unit=mph
